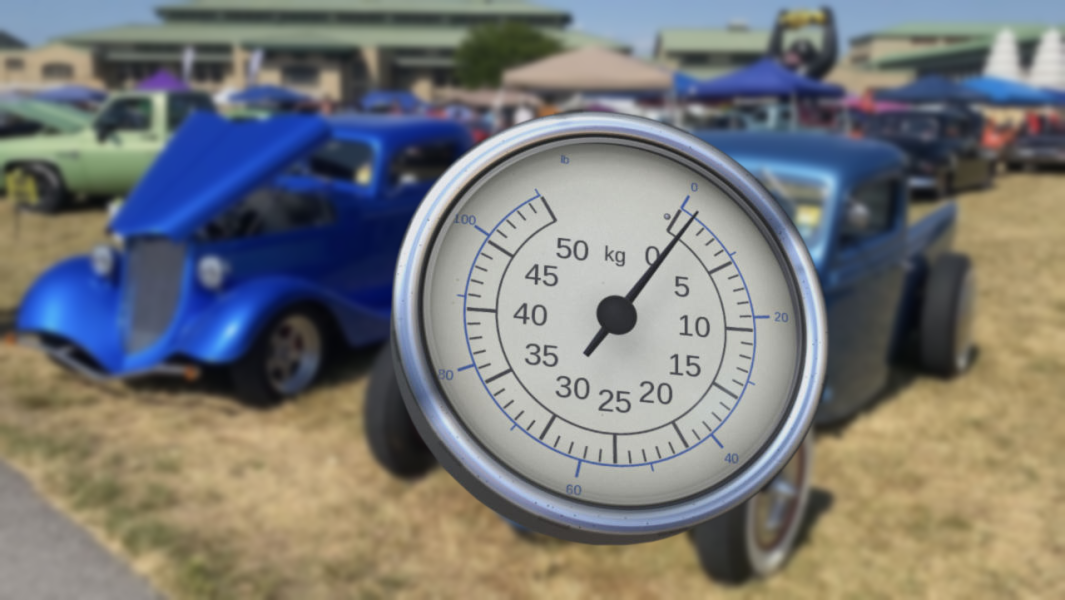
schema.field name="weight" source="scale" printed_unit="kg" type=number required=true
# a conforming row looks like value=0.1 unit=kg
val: value=1 unit=kg
